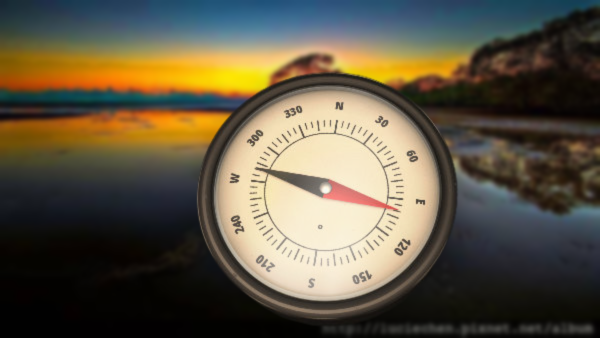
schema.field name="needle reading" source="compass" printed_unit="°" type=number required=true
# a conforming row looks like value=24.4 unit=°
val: value=100 unit=°
